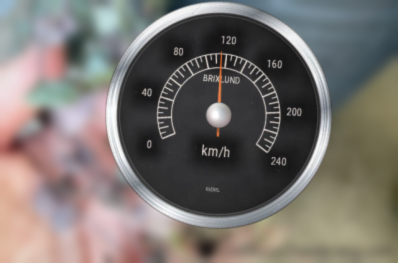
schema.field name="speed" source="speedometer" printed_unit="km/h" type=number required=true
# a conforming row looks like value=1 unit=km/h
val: value=115 unit=km/h
